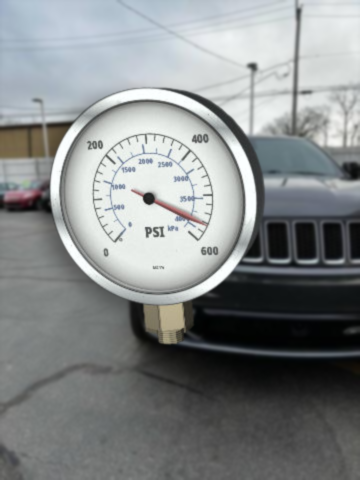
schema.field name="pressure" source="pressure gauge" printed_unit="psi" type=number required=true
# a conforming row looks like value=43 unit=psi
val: value=560 unit=psi
